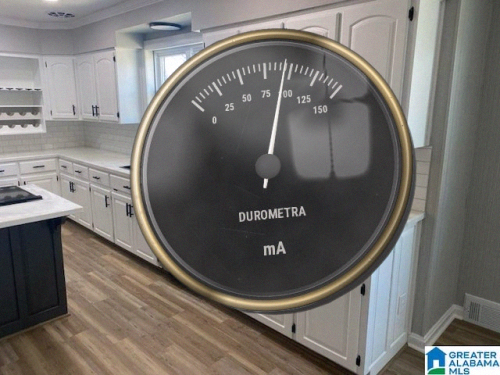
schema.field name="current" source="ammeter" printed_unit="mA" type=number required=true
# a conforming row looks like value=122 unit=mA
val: value=95 unit=mA
